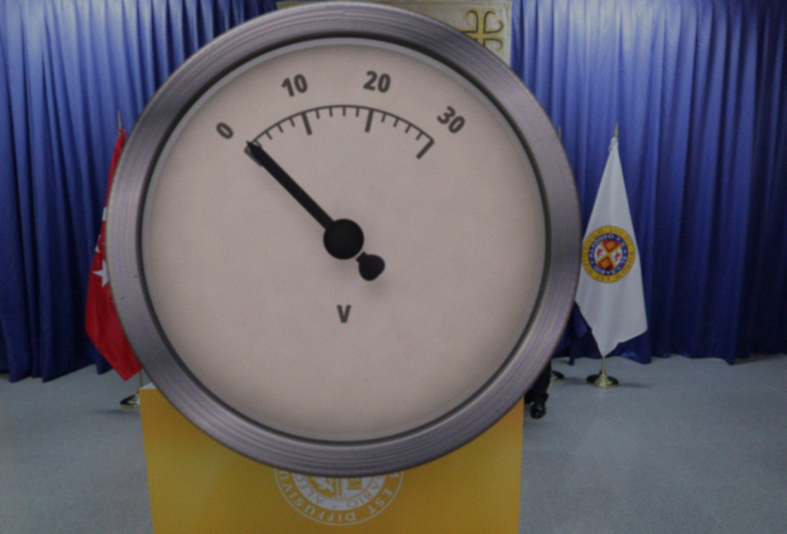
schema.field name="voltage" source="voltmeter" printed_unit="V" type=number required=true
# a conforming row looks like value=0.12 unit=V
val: value=1 unit=V
